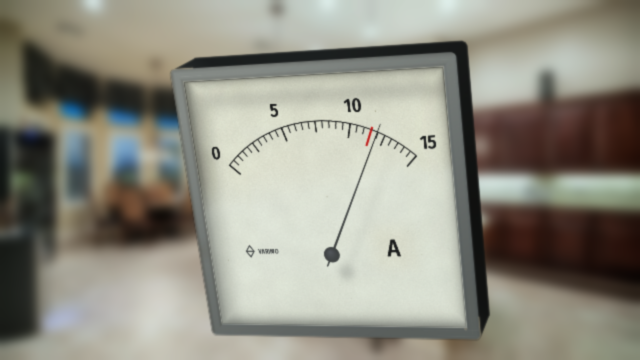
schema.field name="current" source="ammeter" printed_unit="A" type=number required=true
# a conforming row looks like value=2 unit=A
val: value=12 unit=A
